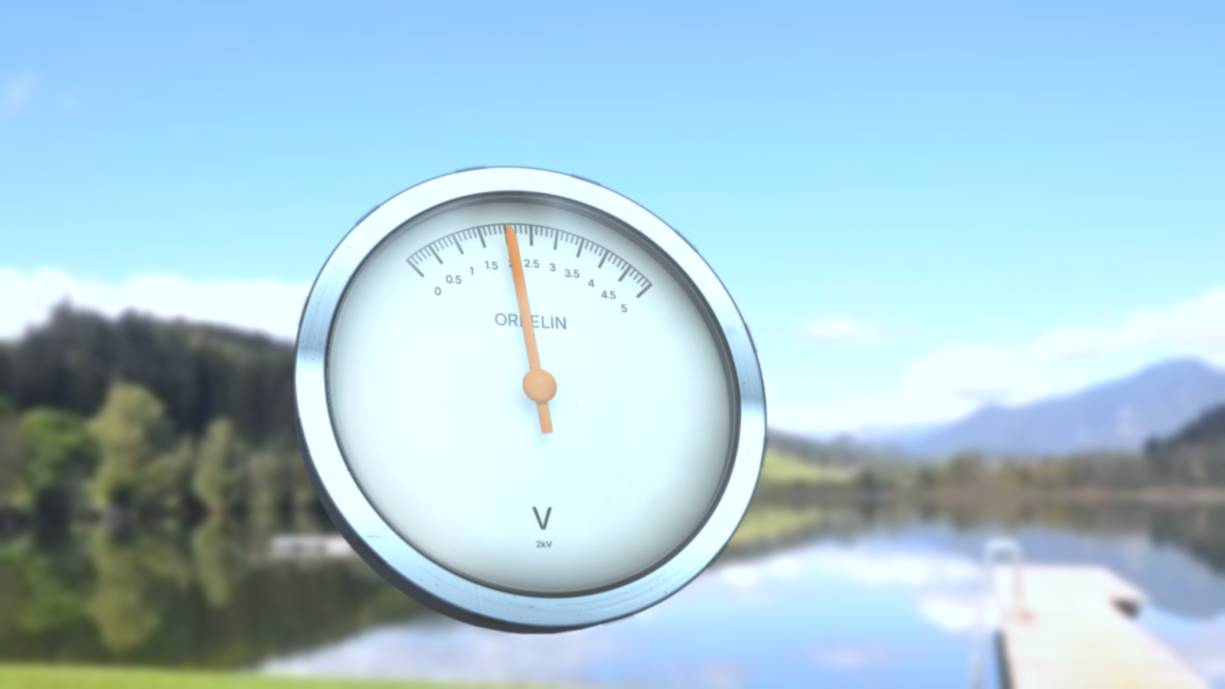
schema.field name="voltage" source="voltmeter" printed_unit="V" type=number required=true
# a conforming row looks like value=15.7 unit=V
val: value=2 unit=V
